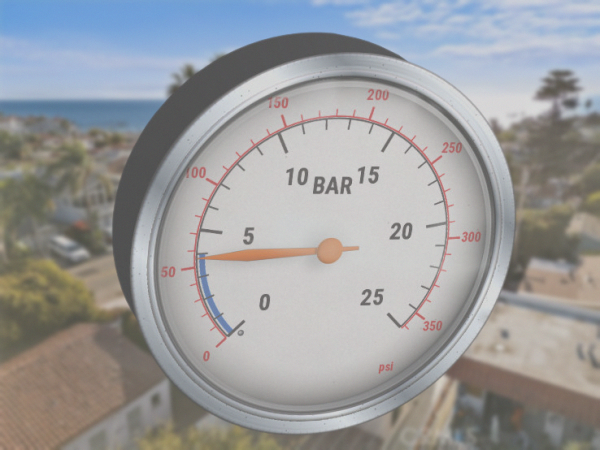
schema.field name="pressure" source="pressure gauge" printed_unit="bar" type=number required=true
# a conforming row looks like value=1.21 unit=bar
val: value=4 unit=bar
